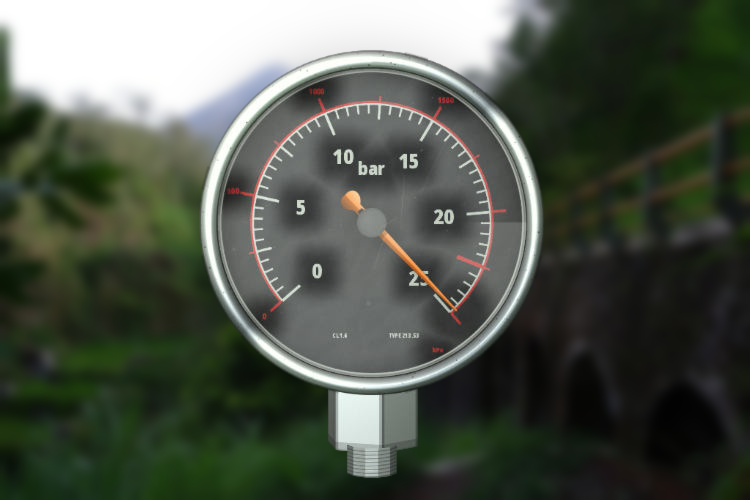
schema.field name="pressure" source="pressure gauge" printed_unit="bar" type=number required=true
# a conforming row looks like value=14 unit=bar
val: value=24.75 unit=bar
